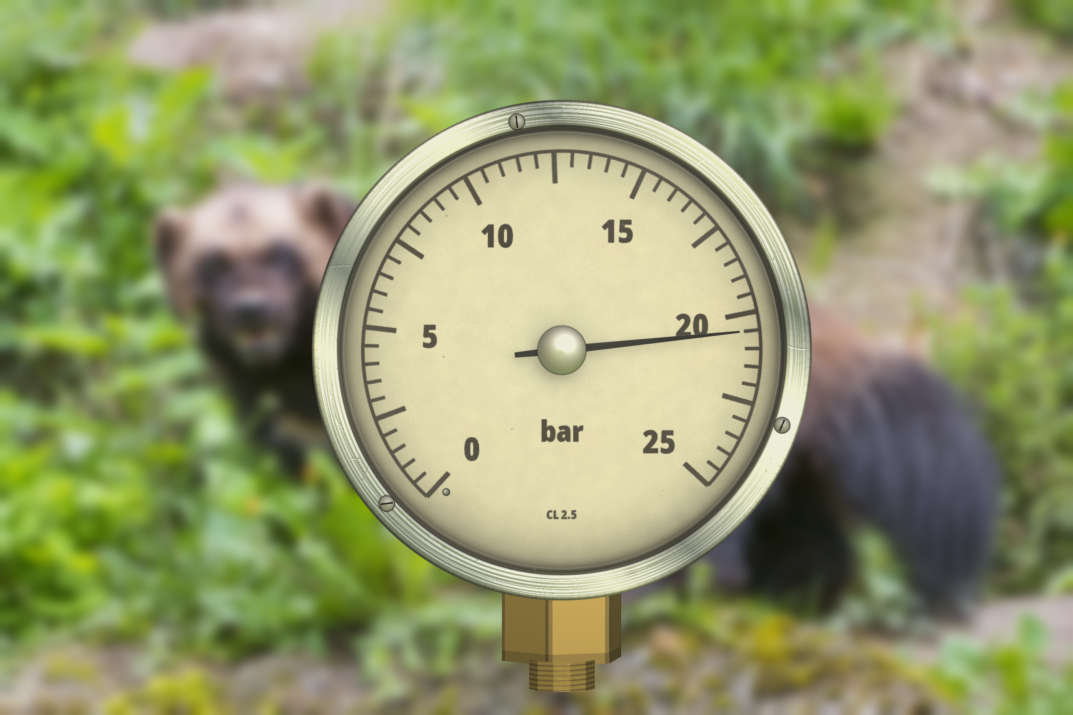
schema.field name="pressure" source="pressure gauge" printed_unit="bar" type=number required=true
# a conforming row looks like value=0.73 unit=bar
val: value=20.5 unit=bar
